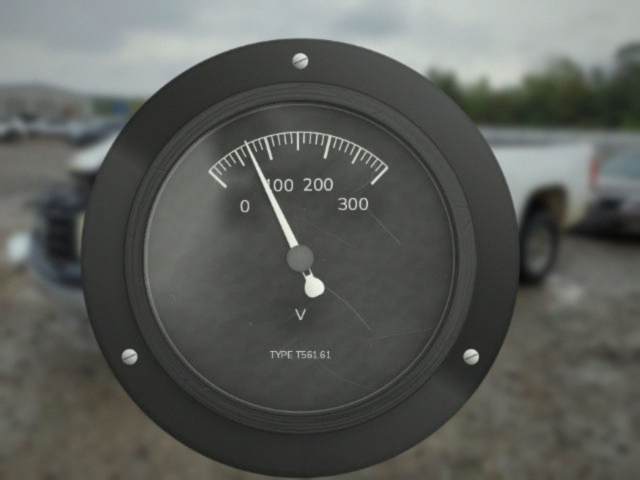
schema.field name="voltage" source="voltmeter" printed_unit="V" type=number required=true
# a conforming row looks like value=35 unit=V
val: value=70 unit=V
